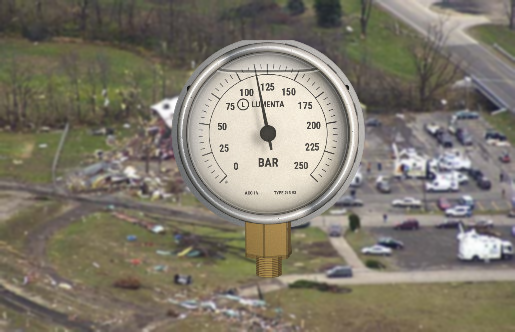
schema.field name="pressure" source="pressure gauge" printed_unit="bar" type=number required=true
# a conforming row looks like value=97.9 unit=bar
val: value=115 unit=bar
